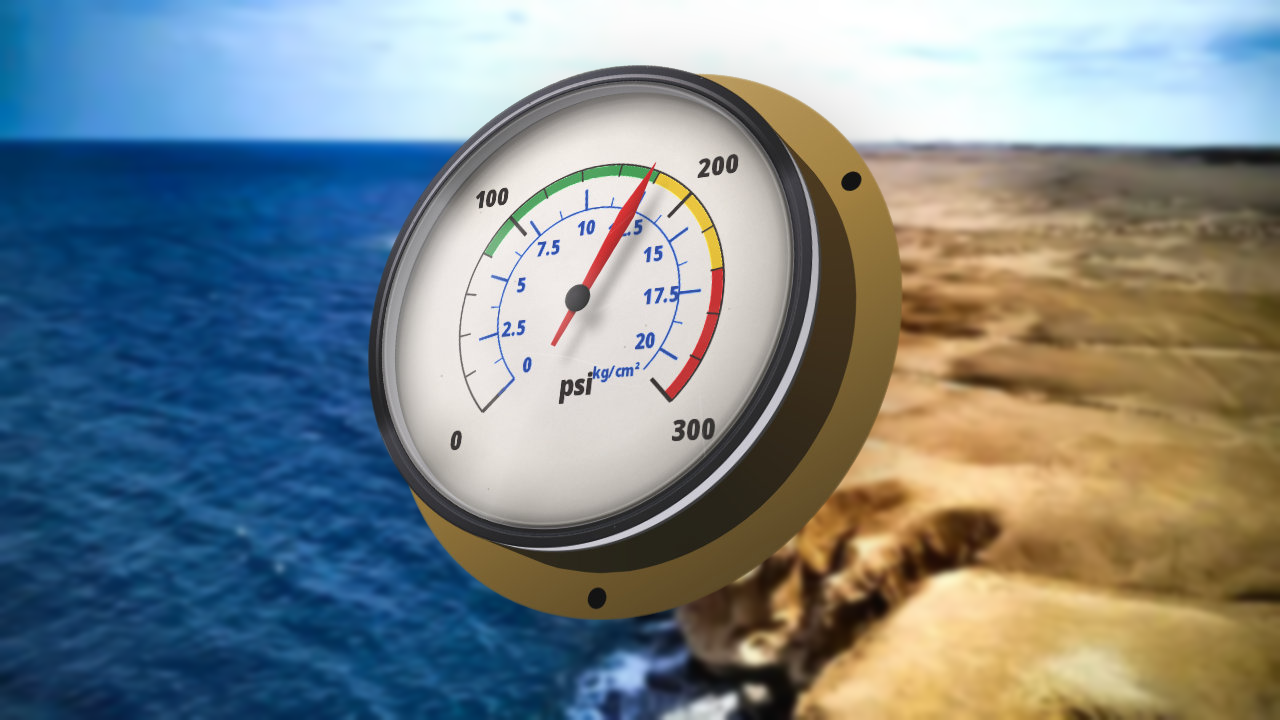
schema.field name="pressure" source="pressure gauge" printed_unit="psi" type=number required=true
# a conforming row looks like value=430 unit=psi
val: value=180 unit=psi
